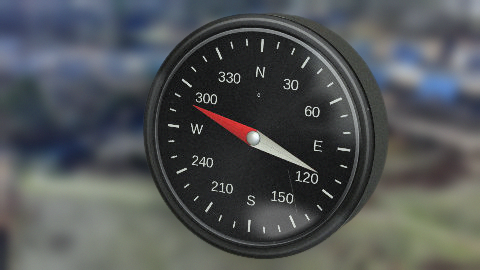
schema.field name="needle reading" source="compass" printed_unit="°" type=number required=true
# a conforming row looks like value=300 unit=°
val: value=290 unit=°
